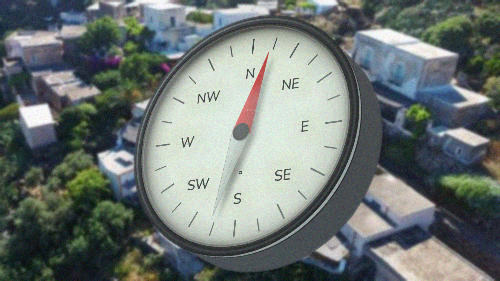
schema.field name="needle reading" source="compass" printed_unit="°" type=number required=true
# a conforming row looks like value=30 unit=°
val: value=15 unit=°
